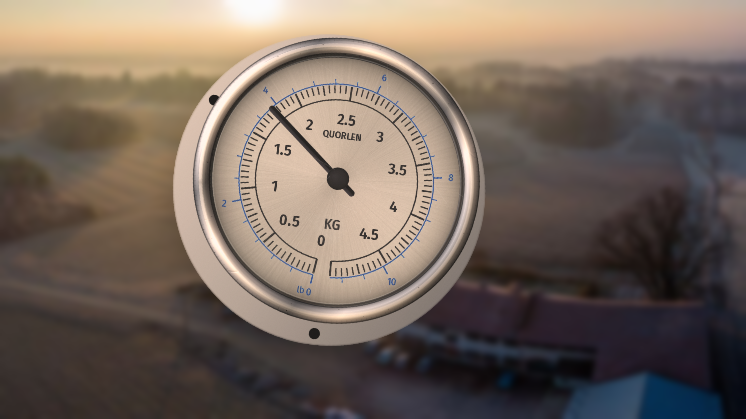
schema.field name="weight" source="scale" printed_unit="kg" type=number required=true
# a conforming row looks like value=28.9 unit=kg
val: value=1.75 unit=kg
